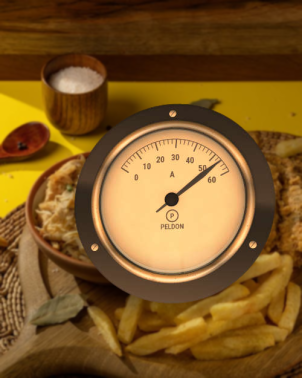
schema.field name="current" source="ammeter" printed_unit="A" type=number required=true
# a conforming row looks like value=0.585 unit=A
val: value=54 unit=A
